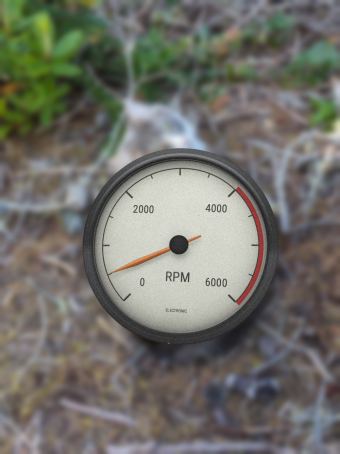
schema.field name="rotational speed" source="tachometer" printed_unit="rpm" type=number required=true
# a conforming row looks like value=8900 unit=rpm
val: value=500 unit=rpm
